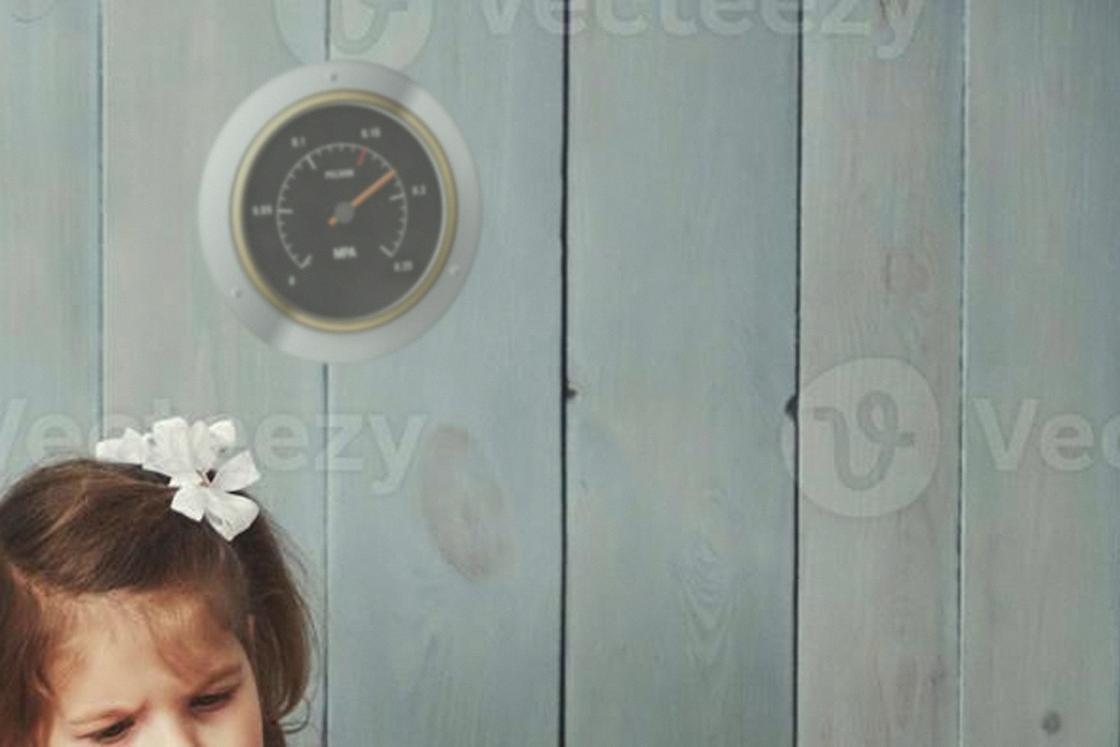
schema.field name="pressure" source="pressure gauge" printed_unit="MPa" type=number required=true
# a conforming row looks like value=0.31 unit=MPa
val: value=0.18 unit=MPa
